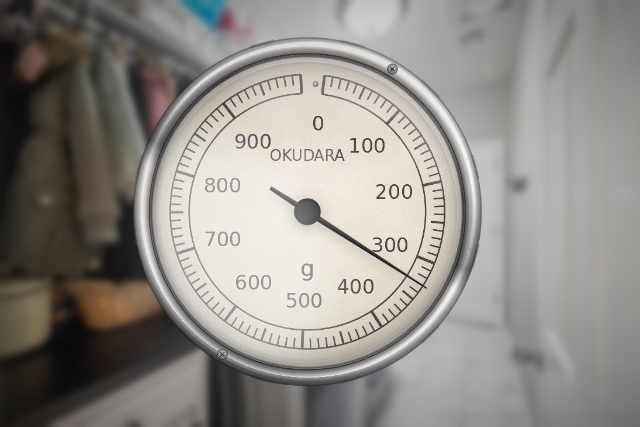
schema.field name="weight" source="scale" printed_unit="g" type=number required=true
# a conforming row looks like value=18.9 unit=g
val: value=330 unit=g
